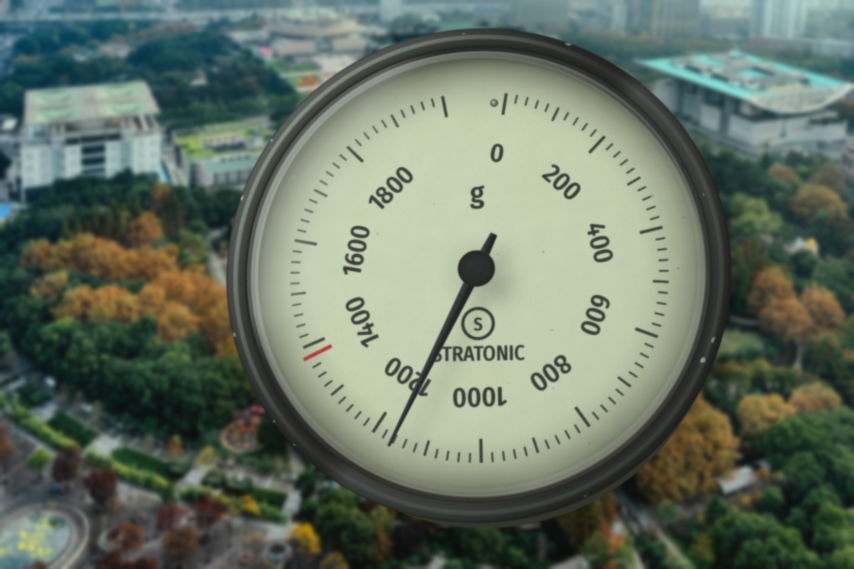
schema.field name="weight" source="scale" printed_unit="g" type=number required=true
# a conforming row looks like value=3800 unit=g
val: value=1160 unit=g
